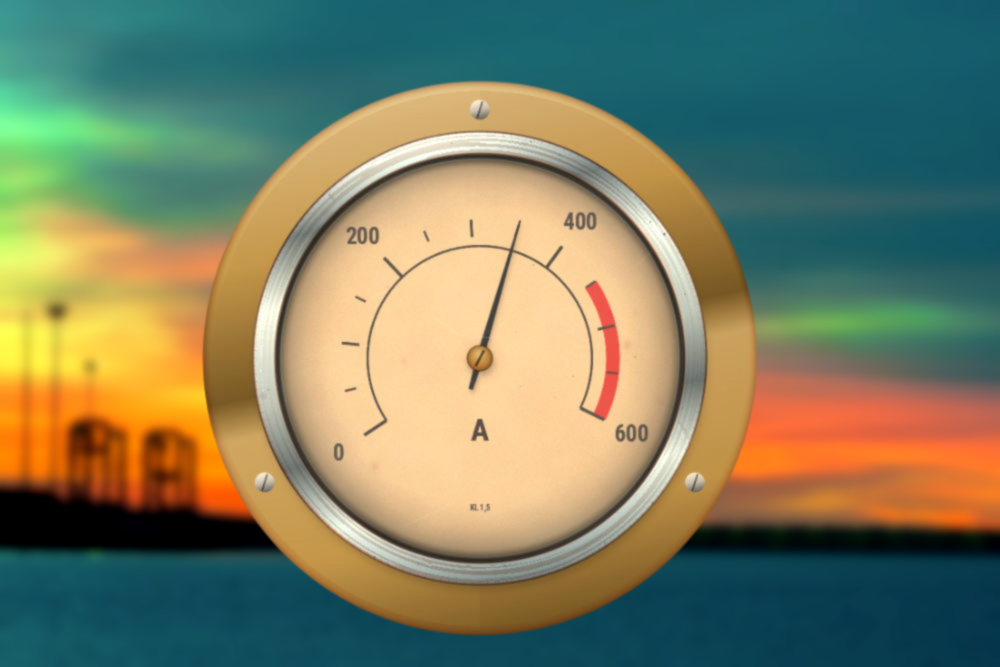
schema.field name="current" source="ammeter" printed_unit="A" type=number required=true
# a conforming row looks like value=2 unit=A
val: value=350 unit=A
